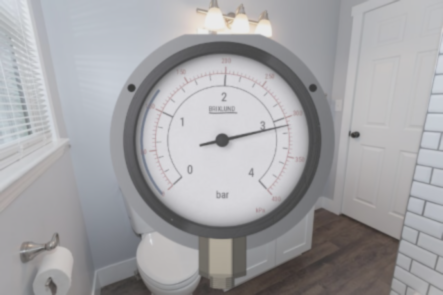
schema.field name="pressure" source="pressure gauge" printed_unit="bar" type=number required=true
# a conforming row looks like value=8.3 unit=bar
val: value=3.1 unit=bar
